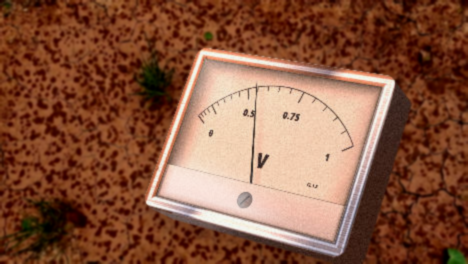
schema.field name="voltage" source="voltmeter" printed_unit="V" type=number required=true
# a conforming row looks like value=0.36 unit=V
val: value=0.55 unit=V
